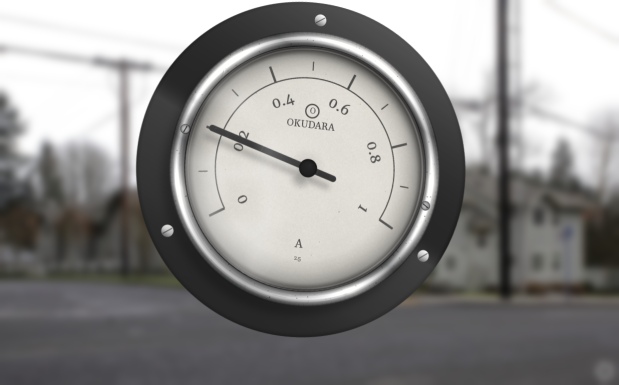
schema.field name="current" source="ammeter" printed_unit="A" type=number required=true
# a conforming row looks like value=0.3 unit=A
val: value=0.2 unit=A
